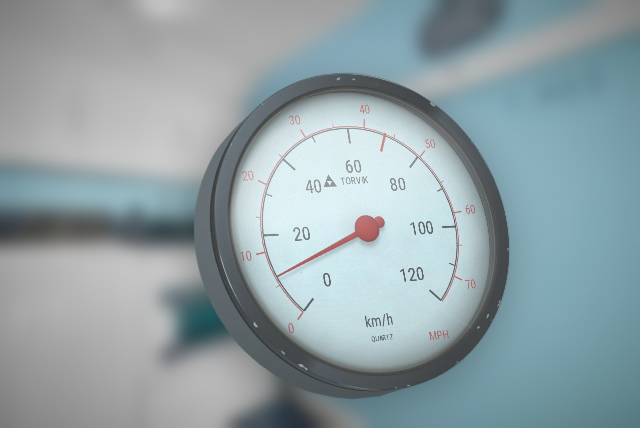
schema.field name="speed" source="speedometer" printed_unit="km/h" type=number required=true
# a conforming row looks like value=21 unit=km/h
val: value=10 unit=km/h
